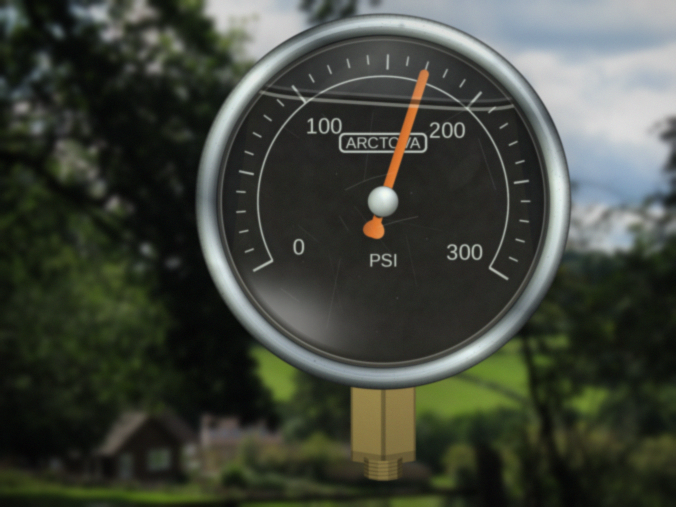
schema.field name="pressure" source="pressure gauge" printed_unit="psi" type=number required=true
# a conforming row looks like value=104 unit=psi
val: value=170 unit=psi
